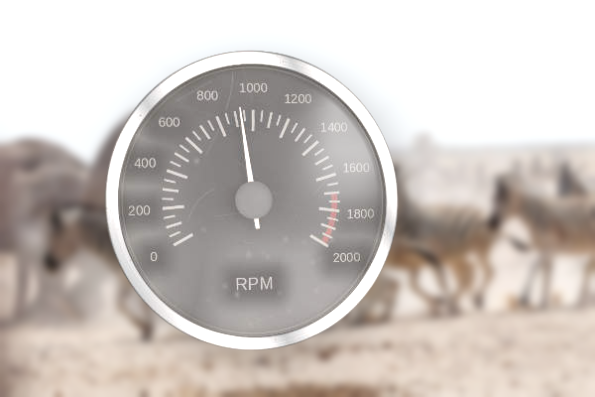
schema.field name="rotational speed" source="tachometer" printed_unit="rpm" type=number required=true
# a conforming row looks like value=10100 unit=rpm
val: value=925 unit=rpm
